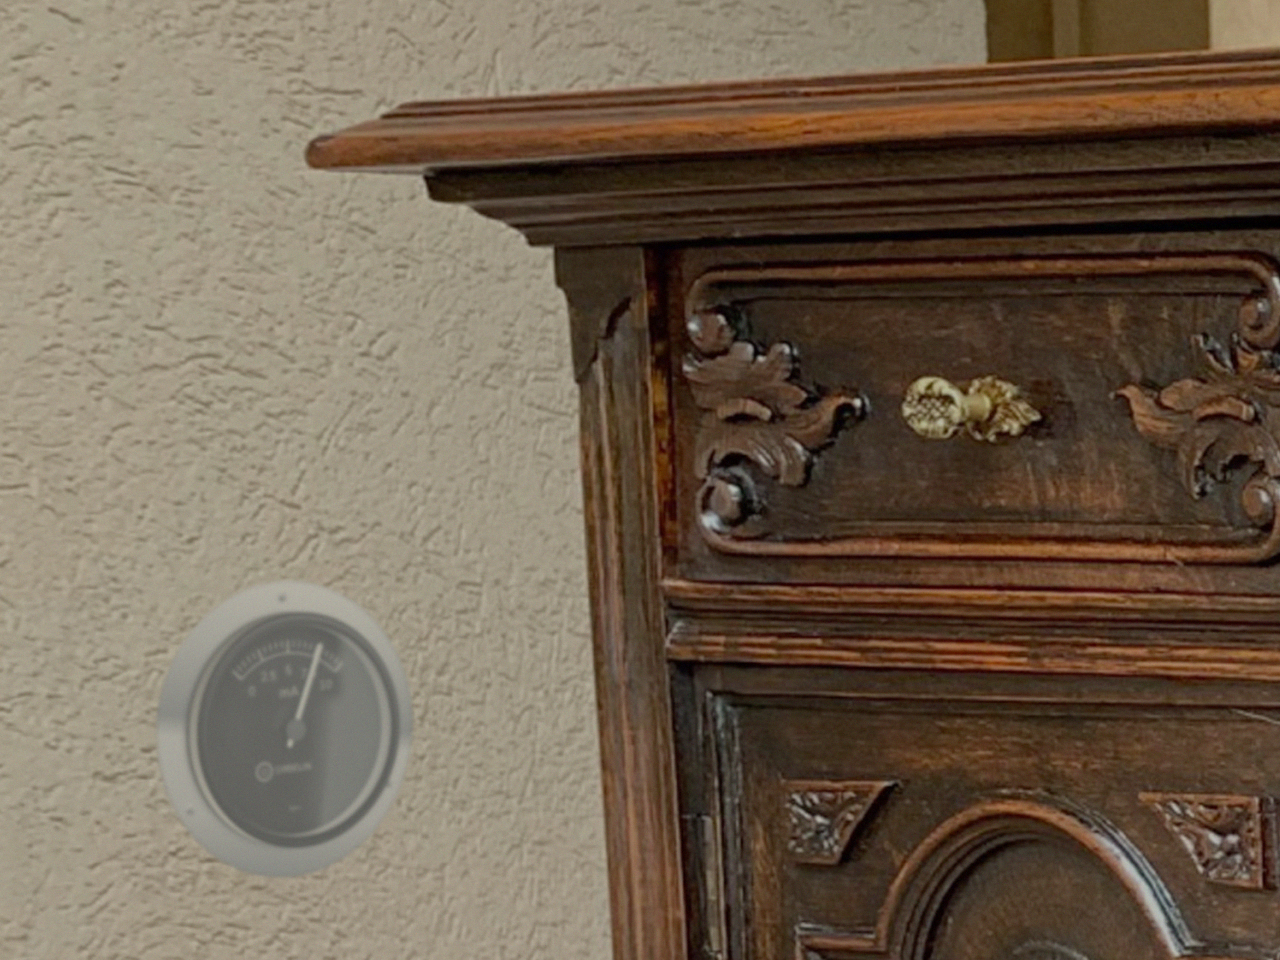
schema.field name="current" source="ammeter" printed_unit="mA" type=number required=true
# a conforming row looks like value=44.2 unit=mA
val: value=7.5 unit=mA
